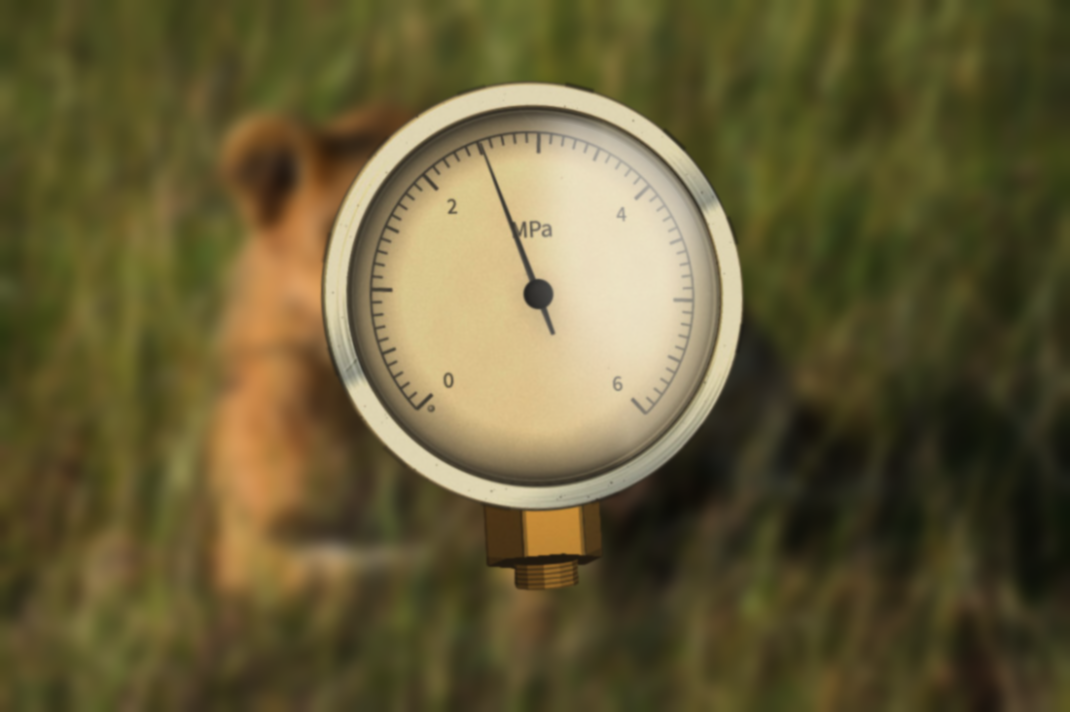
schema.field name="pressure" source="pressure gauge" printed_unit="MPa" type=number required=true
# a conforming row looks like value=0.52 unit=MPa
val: value=2.5 unit=MPa
